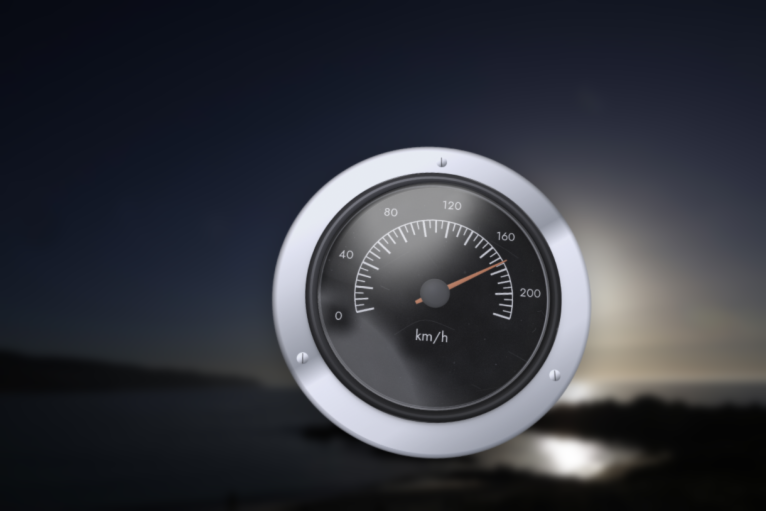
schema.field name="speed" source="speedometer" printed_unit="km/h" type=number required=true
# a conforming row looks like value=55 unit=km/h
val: value=175 unit=km/h
